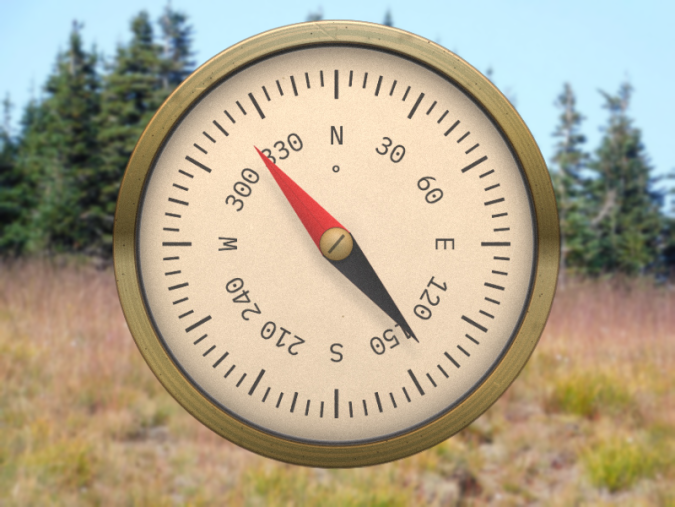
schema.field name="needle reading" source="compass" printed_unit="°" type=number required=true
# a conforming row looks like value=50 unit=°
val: value=320 unit=°
